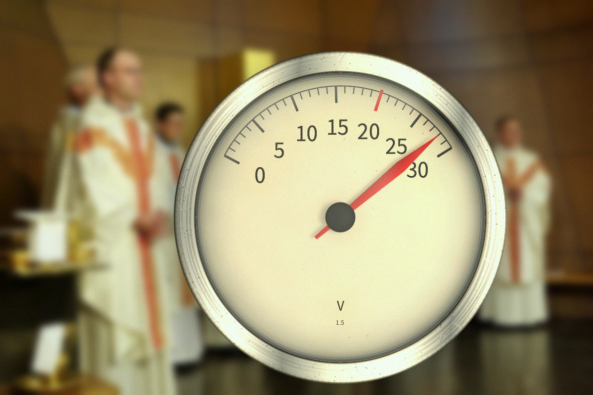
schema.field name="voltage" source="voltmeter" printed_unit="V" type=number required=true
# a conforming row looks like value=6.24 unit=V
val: value=28 unit=V
